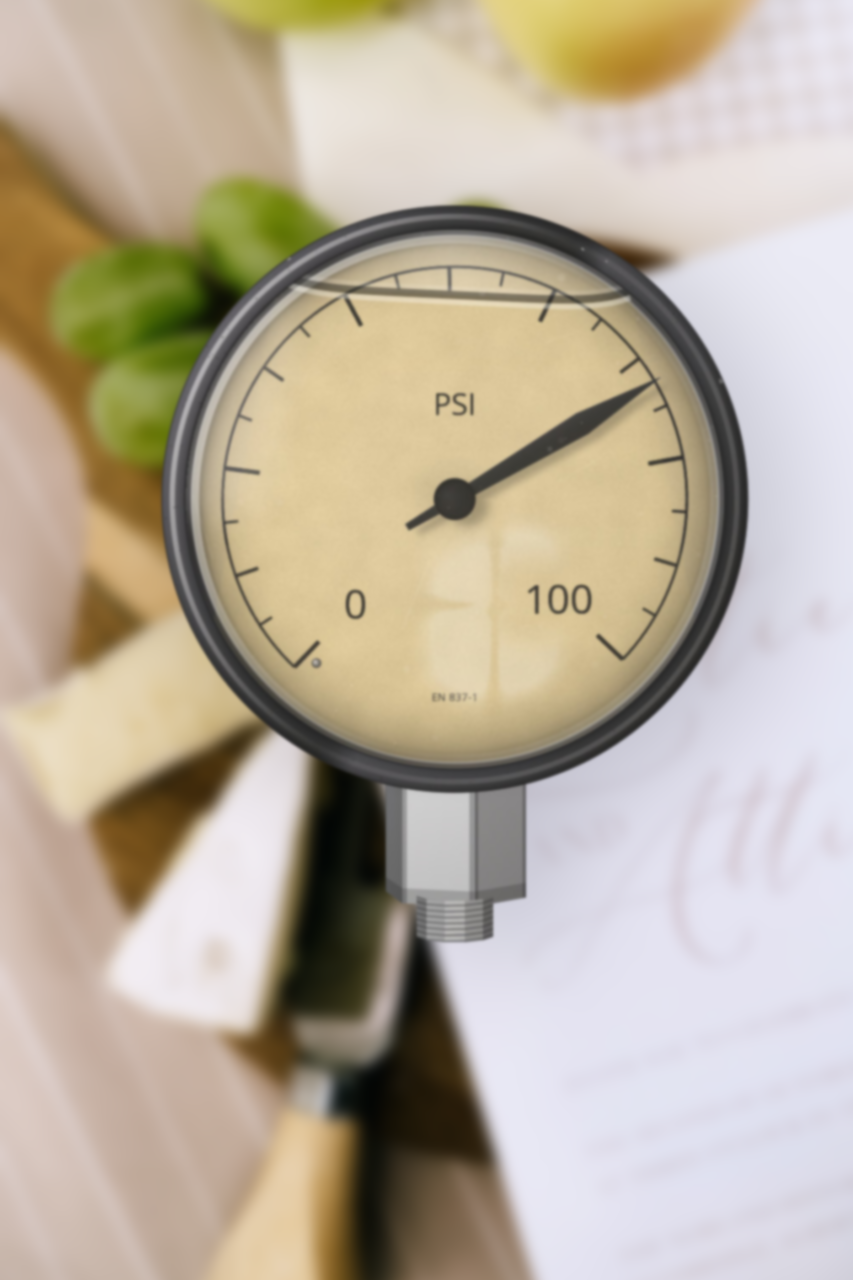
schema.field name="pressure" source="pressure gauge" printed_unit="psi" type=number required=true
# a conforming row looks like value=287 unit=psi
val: value=72.5 unit=psi
